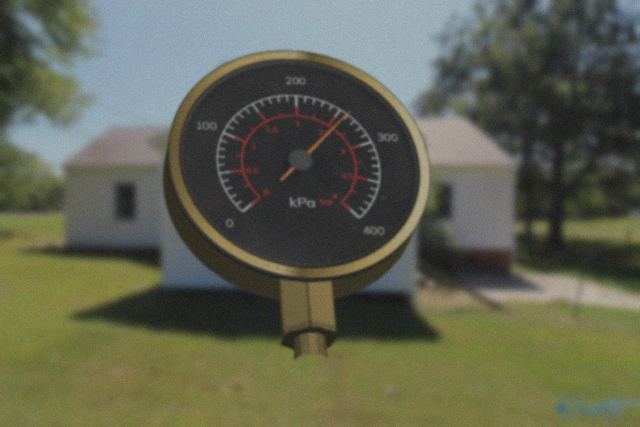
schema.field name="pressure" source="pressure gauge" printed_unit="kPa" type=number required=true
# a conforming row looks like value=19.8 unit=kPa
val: value=260 unit=kPa
